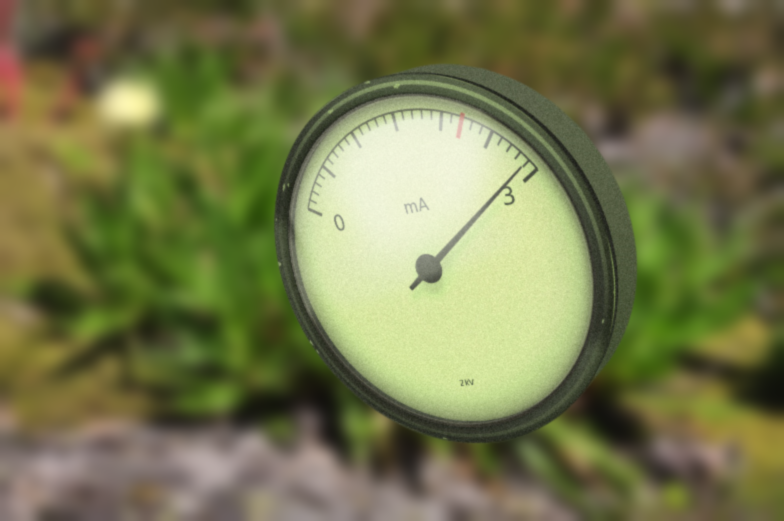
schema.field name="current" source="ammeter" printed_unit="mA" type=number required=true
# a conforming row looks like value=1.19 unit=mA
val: value=2.9 unit=mA
